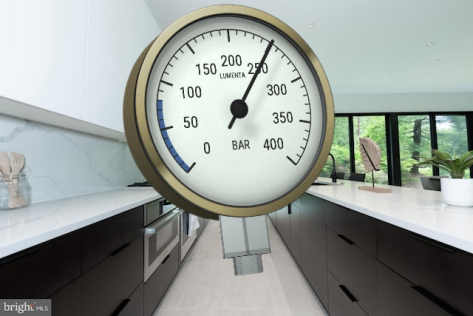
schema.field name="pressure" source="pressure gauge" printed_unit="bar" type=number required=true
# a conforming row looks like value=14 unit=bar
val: value=250 unit=bar
